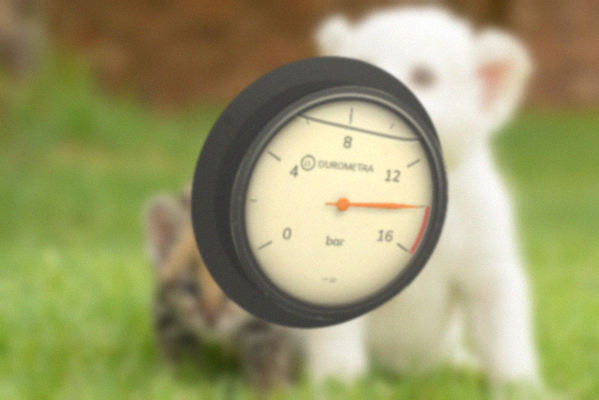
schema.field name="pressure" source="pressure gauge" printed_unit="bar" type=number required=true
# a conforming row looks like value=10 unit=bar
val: value=14 unit=bar
